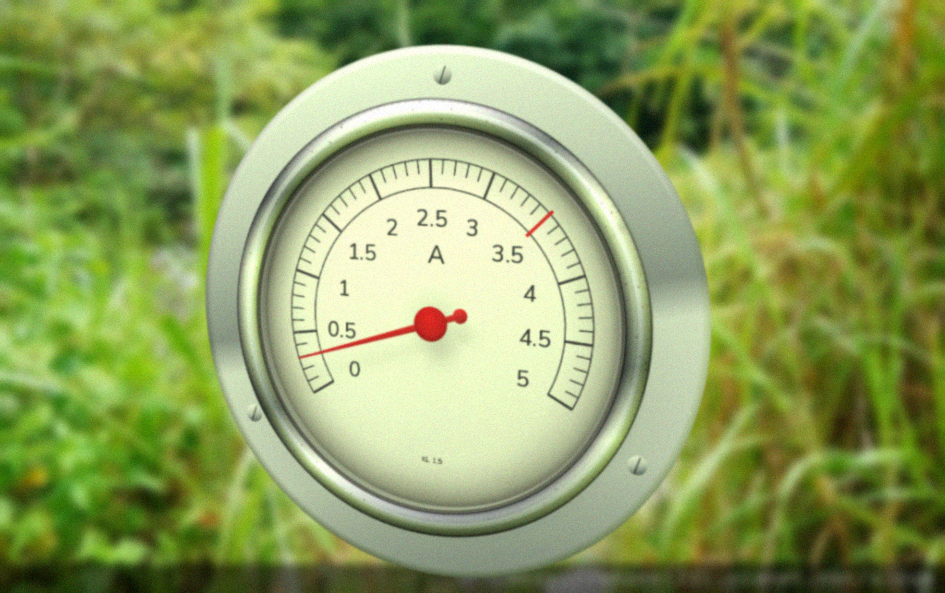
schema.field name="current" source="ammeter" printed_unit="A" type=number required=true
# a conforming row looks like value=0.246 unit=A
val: value=0.3 unit=A
